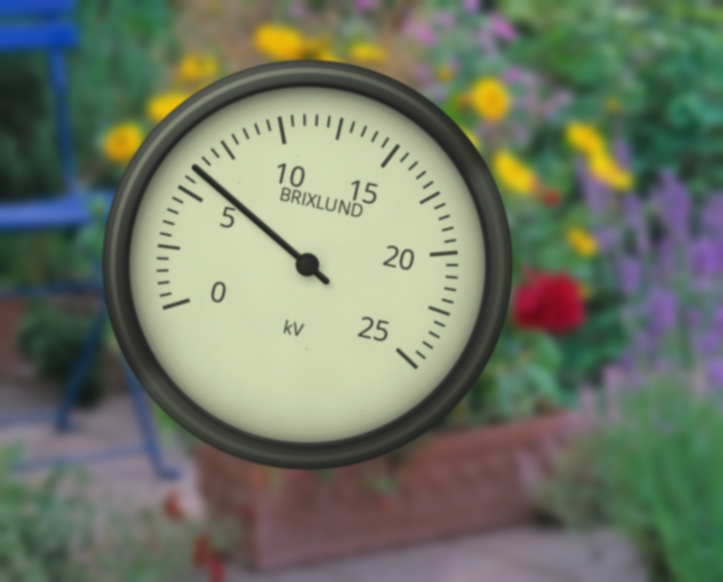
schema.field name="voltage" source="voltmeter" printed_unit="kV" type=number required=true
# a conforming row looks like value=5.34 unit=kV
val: value=6 unit=kV
